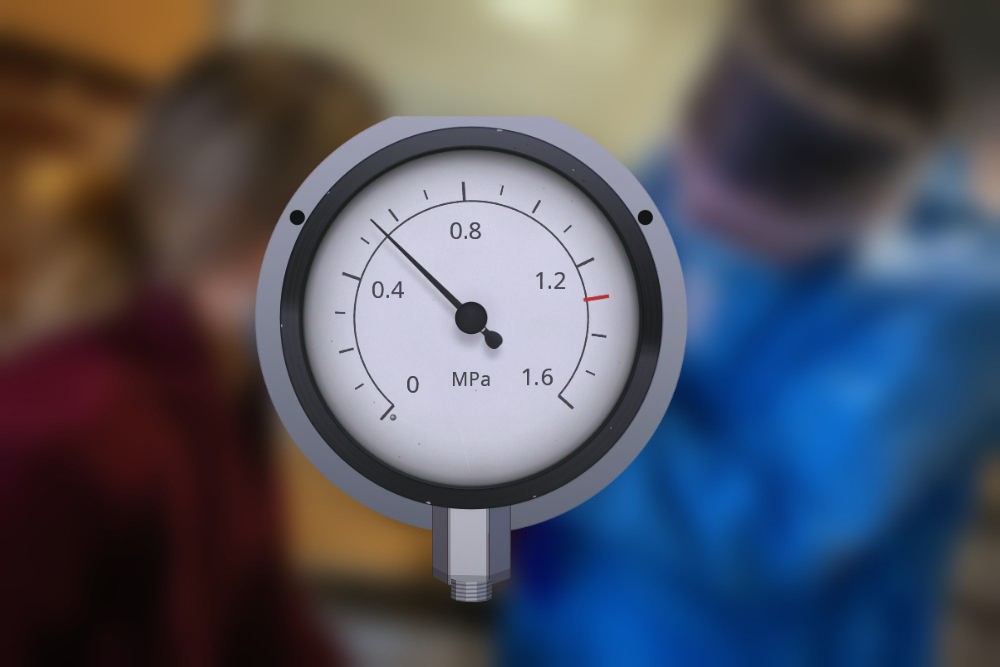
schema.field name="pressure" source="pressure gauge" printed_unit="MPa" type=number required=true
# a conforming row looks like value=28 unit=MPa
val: value=0.55 unit=MPa
